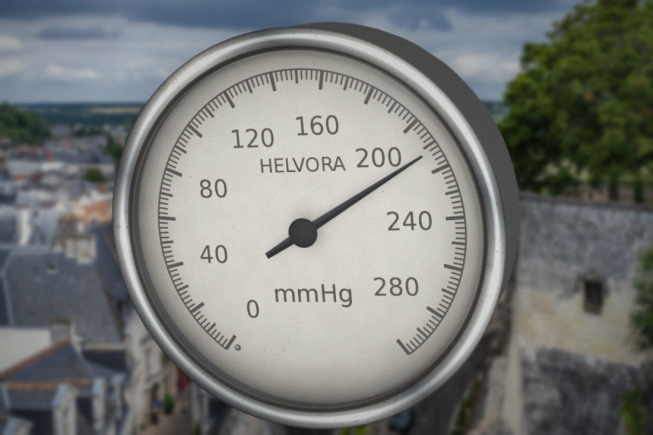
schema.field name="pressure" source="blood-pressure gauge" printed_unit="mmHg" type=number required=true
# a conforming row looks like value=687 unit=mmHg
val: value=212 unit=mmHg
